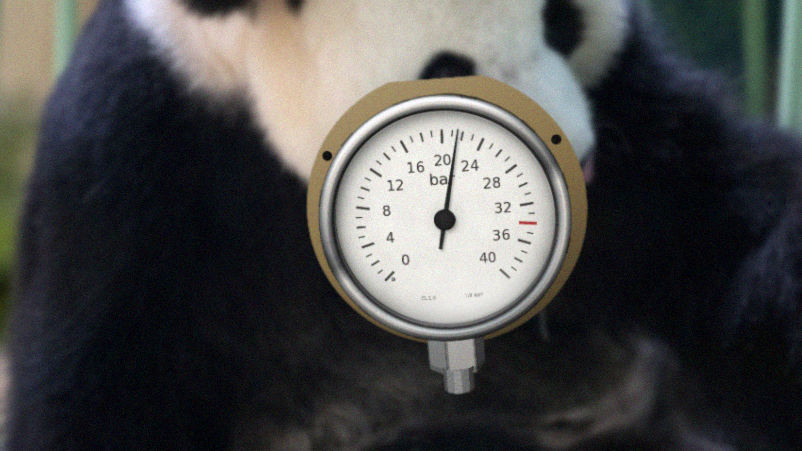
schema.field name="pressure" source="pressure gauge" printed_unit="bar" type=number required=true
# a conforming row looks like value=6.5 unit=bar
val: value=21.5 unit=bar
